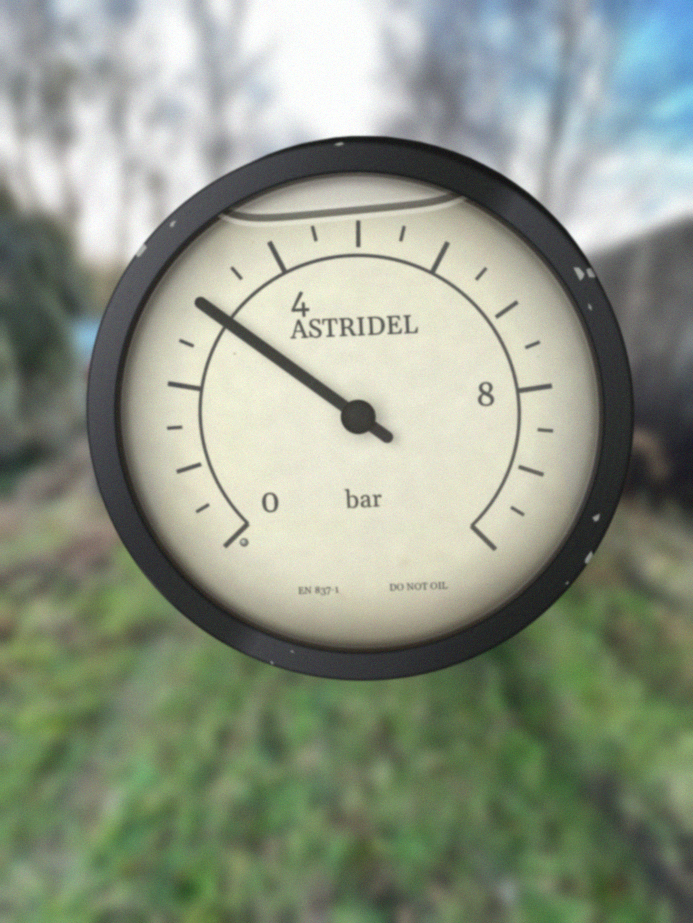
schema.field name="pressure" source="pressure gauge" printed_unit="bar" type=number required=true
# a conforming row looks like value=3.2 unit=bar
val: value=3 unit=bar
